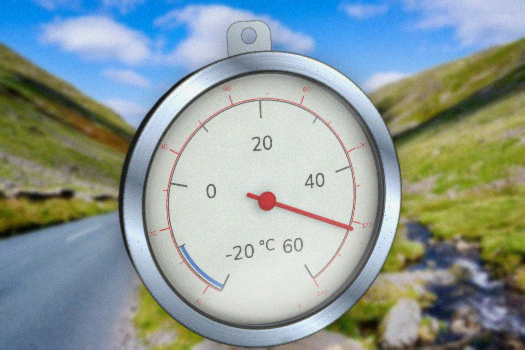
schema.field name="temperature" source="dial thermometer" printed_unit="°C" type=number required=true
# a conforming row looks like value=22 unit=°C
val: value=50 unit=°C
